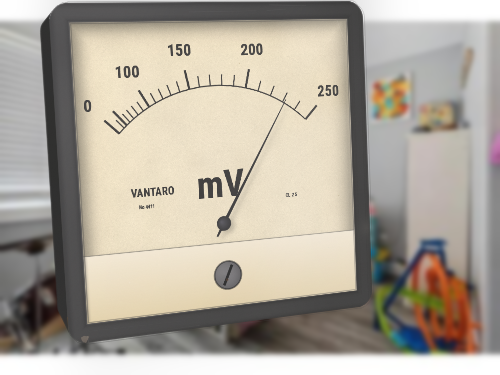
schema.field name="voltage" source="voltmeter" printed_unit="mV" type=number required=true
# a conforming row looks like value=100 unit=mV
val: value=230 unit=mV
